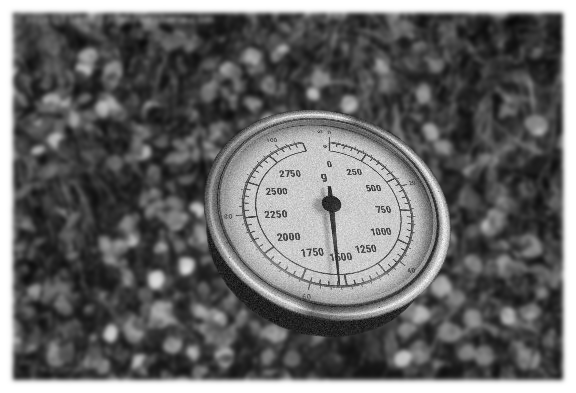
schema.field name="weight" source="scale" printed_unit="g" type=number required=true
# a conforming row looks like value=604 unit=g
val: value=1550 unit=g
